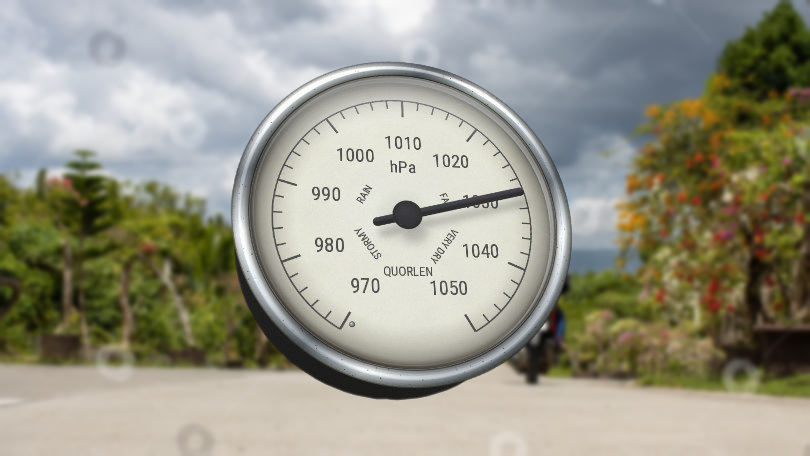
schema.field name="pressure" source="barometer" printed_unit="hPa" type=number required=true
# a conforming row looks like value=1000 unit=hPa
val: value=1030 unit=hPa
